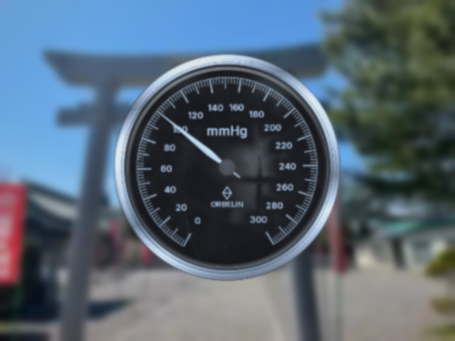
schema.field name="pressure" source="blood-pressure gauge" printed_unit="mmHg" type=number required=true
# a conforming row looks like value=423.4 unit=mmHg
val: value=100 unit=mmHg
